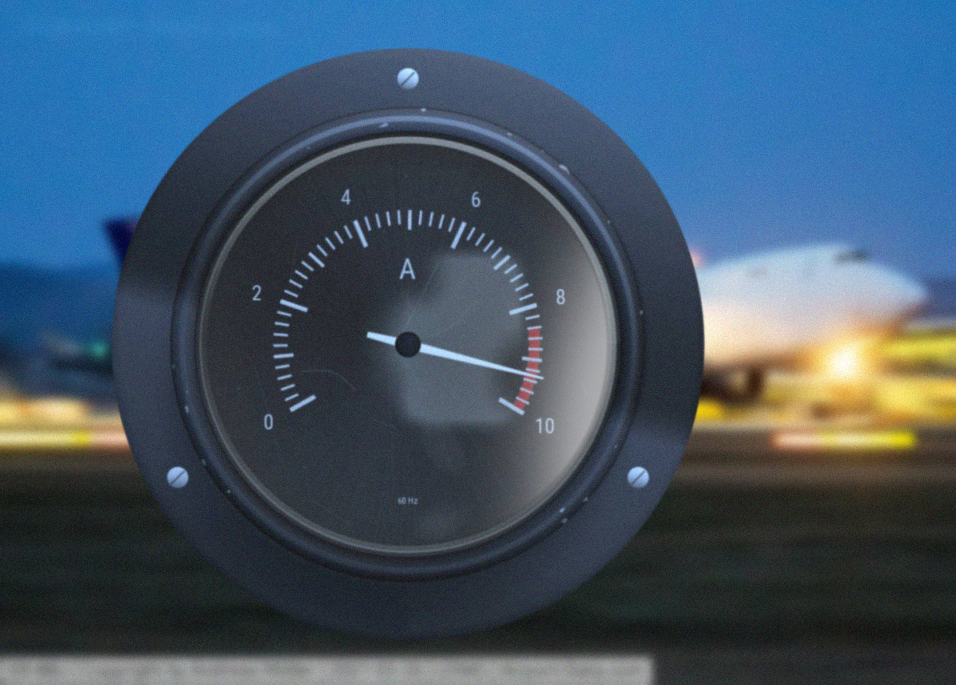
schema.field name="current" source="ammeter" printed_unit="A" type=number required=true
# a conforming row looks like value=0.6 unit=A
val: value=9.3 unit=A
